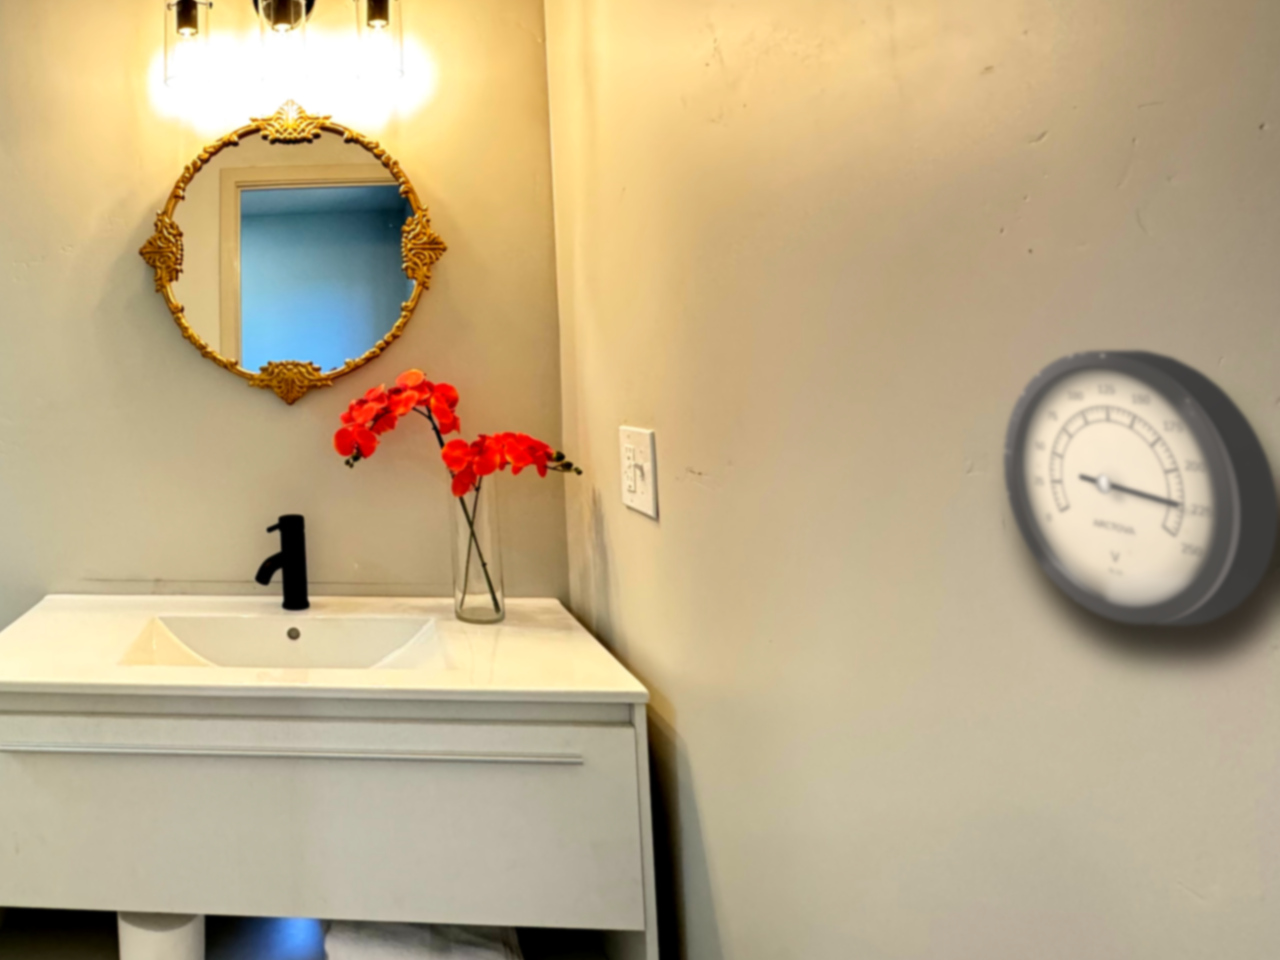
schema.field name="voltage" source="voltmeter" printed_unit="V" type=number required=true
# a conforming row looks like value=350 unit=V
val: value=225 unit=V
